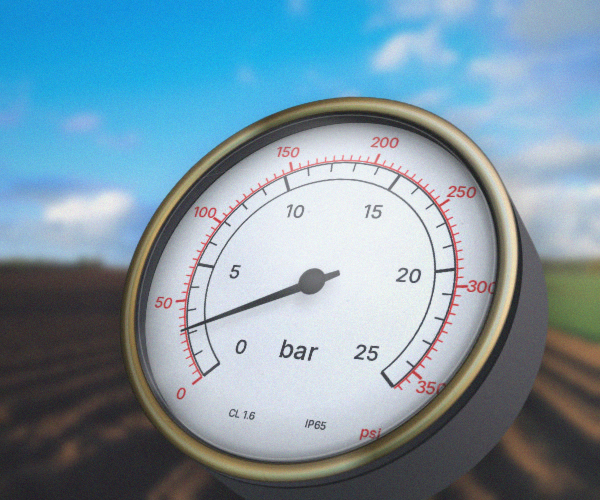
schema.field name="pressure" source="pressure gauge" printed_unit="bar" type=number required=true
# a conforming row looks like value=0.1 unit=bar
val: value=2 unit=bar
